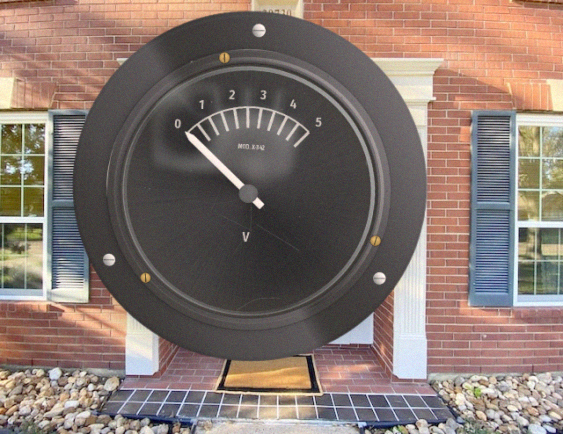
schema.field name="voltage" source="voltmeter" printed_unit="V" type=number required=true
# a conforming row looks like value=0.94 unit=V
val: value=0 unit=V
